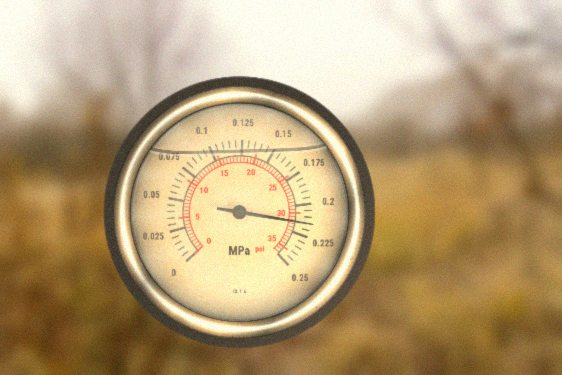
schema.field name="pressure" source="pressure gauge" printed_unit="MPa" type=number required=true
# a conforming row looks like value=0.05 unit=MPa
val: value=0.215 unit=MPa
